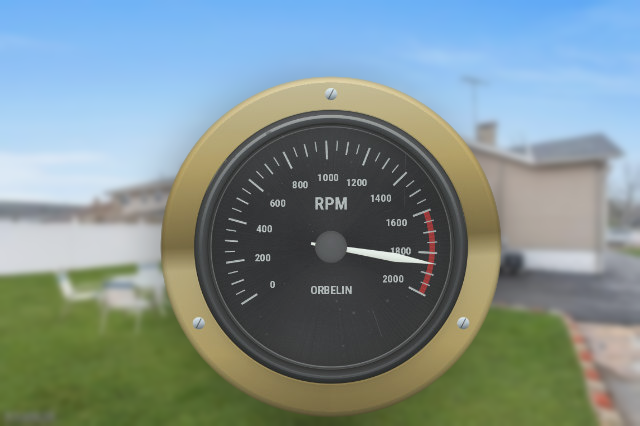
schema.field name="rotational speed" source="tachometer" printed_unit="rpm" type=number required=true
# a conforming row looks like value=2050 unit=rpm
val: value=1850 unit=rpm
